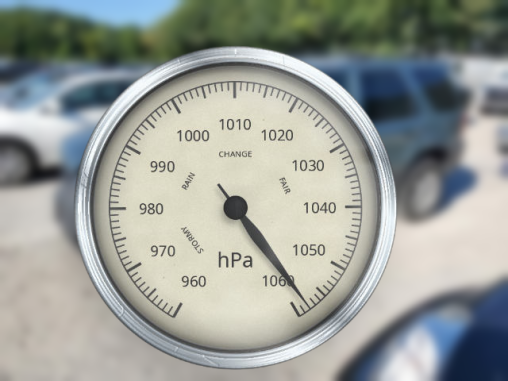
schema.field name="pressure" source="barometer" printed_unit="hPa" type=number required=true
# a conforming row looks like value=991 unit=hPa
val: value=1058 unit=hPa
